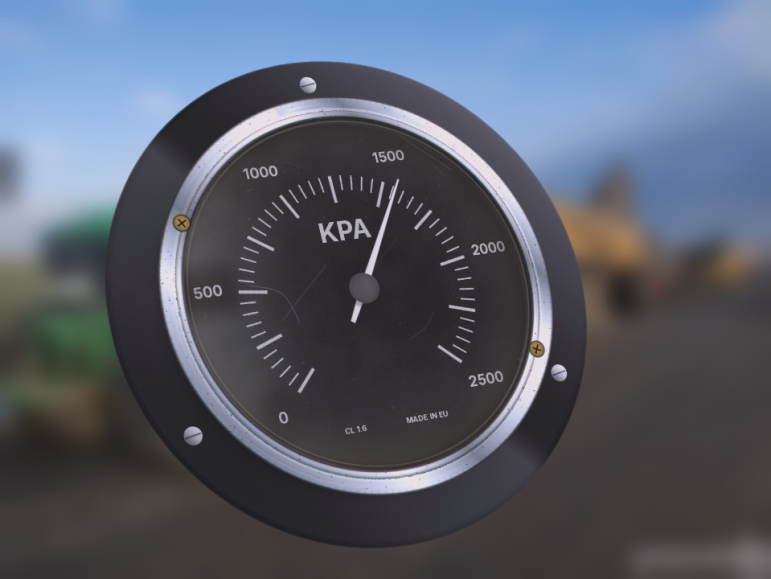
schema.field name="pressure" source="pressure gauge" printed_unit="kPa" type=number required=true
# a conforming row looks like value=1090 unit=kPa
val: value=1550 unit=kPa
